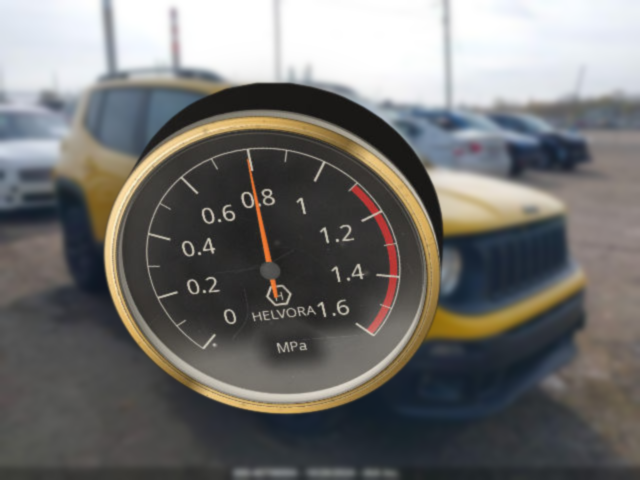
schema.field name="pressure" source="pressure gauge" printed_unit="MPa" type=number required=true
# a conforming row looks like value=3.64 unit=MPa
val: value=0.8 unit=MPa
